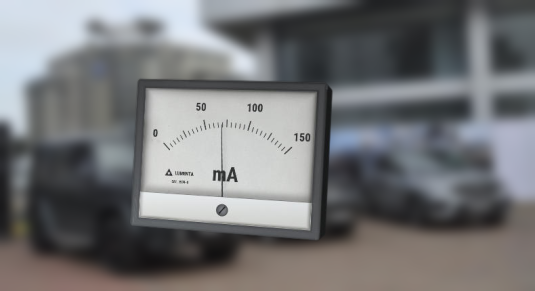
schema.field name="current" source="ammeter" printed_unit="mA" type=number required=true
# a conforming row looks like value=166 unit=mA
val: value=70 unit=mA
